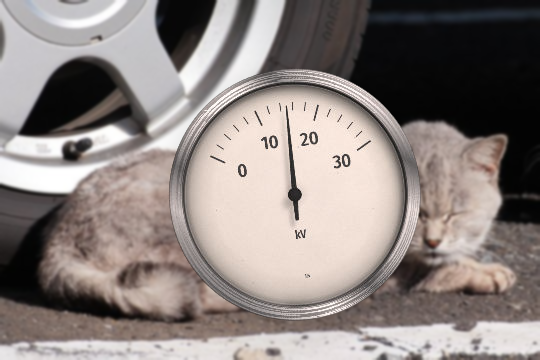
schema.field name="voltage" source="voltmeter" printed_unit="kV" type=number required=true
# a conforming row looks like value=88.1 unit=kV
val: value=15 unit=kV
